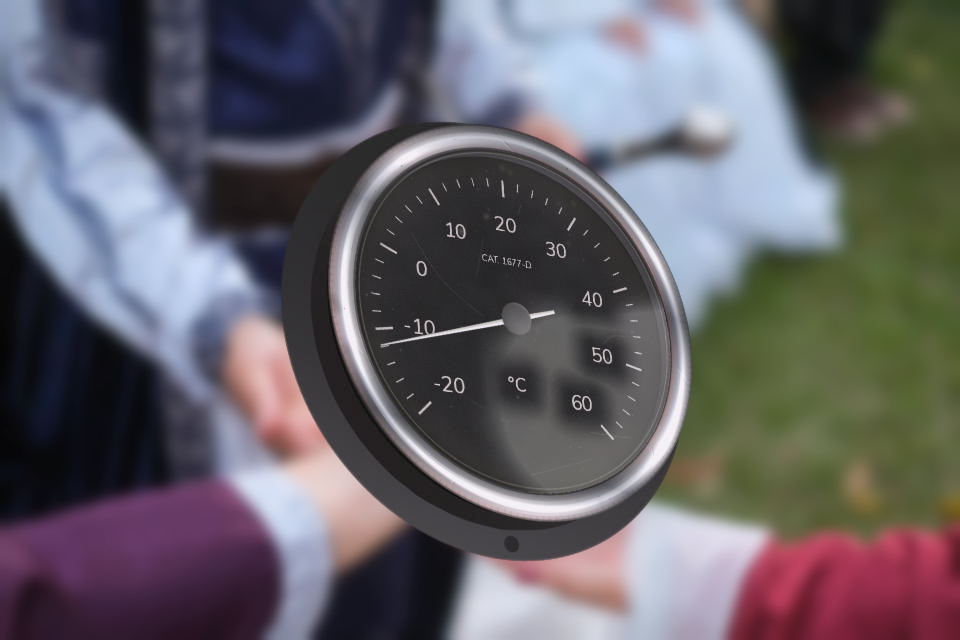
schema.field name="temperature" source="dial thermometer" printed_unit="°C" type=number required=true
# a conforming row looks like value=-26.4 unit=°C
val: value=-12 unit=°C
